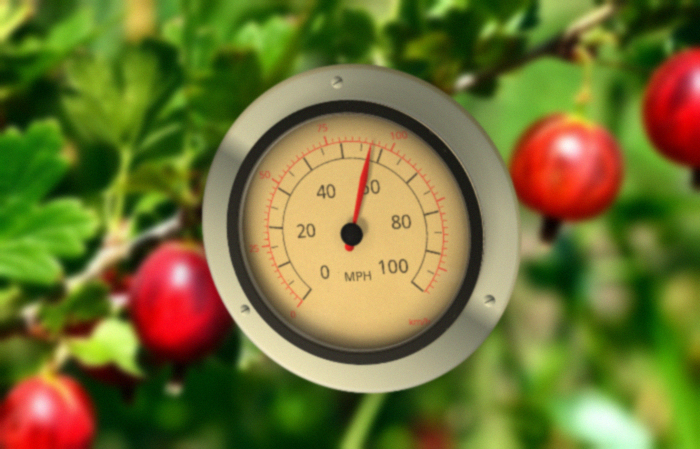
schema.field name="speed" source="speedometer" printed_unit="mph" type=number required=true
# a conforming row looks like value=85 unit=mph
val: value=57.5 unit=mph
